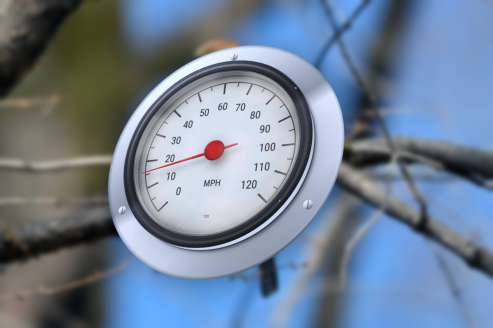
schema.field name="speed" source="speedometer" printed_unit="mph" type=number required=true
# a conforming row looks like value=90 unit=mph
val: value=15 unit=mph
